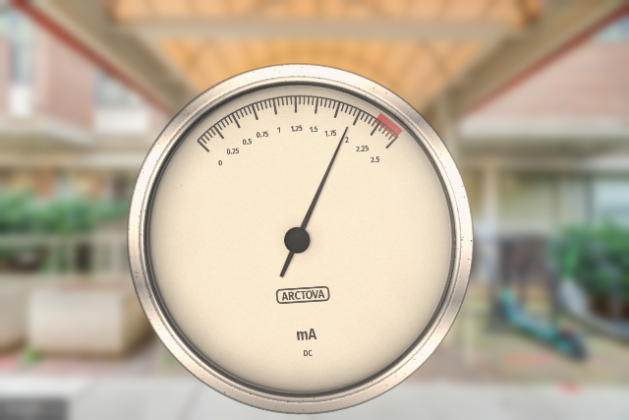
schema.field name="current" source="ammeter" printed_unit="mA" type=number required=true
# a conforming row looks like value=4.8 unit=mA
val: value=1.95 unit=mA
